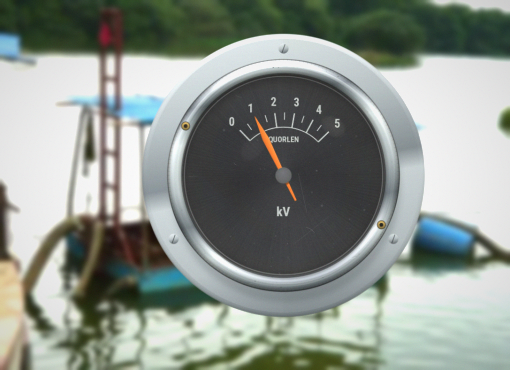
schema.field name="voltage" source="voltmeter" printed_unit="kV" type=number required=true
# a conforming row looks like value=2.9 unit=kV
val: value=1 unit=kV
